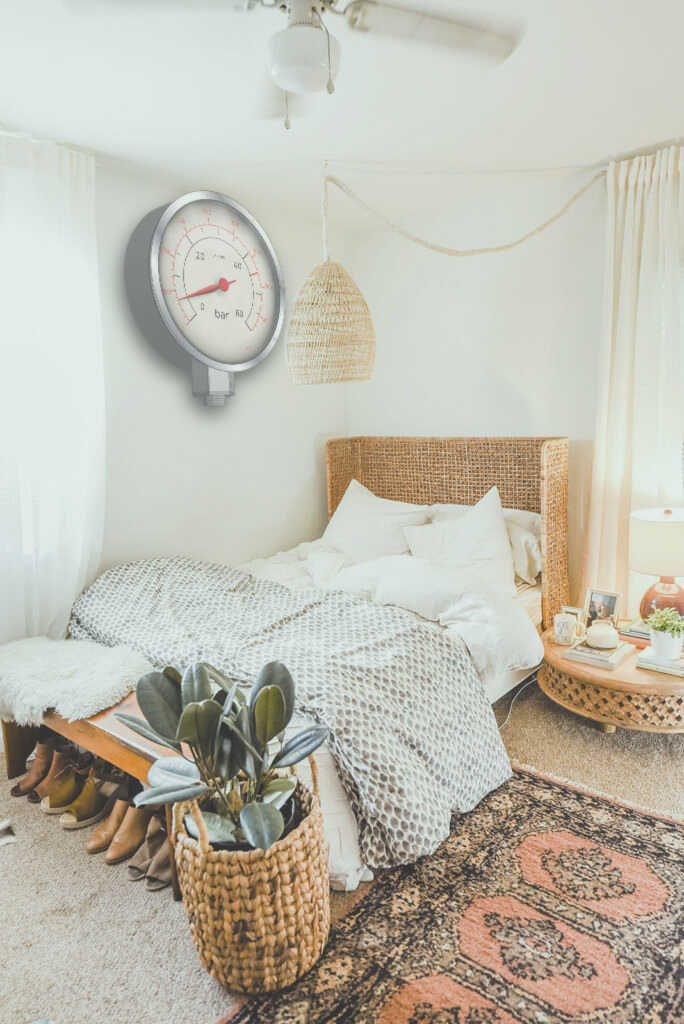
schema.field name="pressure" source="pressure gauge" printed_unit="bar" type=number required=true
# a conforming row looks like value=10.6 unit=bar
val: value=5 unit=bar
